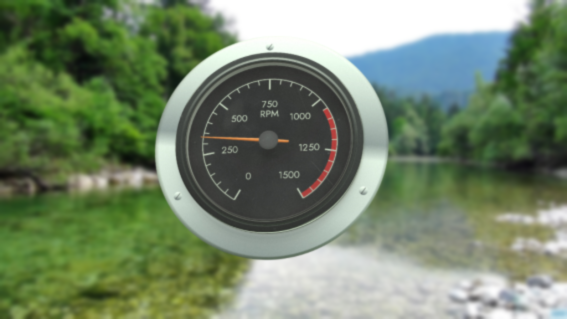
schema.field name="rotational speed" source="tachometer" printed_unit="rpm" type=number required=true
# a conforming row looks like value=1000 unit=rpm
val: value=325 unit=rpm
